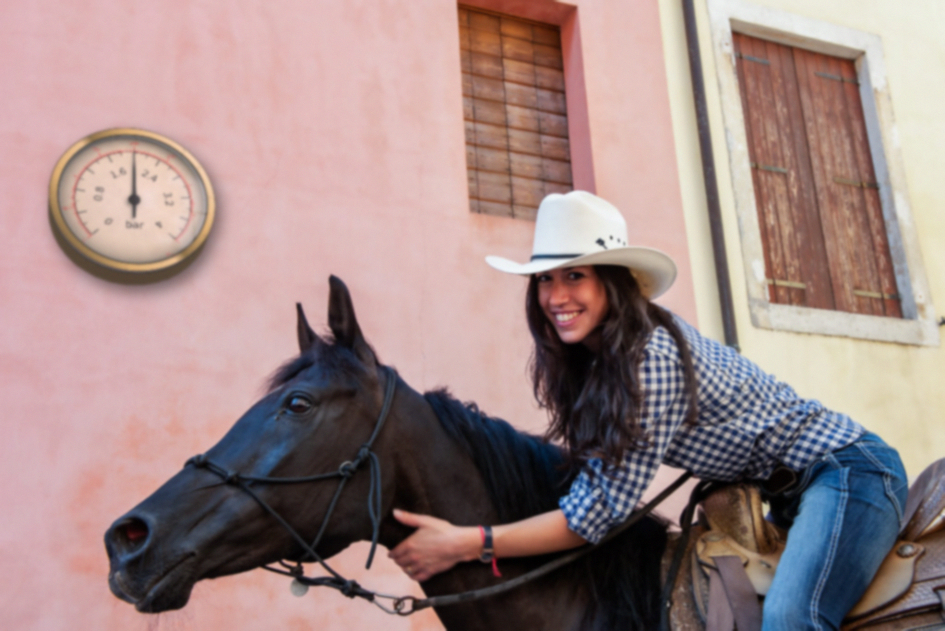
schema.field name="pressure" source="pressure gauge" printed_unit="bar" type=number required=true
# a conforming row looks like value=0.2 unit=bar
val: value=2 unit=bar
